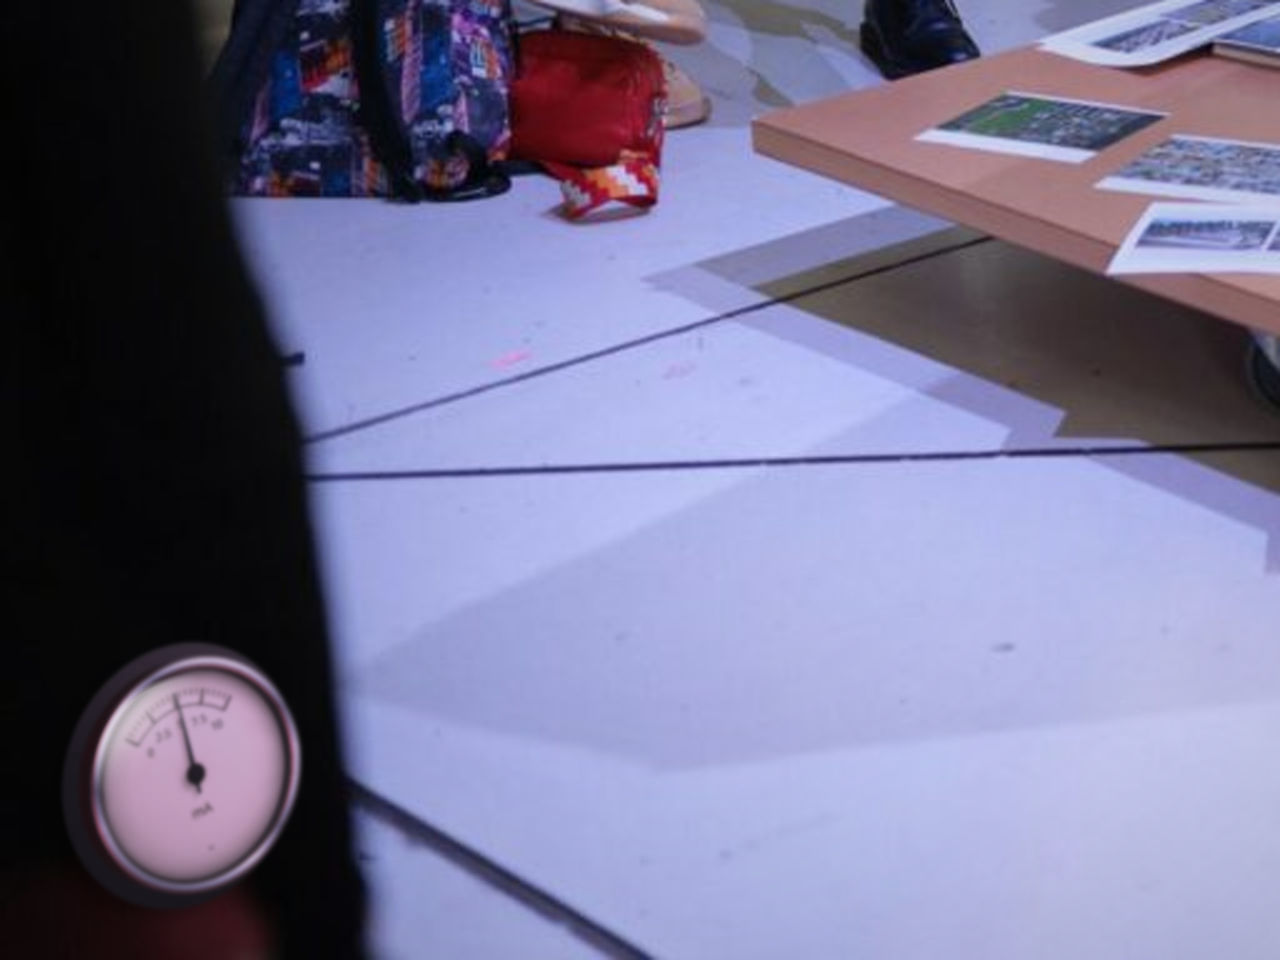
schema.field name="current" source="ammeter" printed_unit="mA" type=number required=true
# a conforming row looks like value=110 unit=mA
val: value=5 unit=mA
